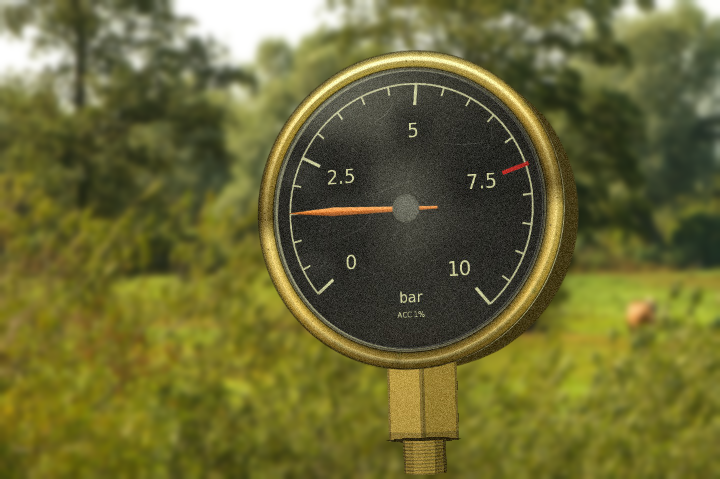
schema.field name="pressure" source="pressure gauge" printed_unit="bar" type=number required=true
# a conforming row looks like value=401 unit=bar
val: value=1.5 unit=bar
